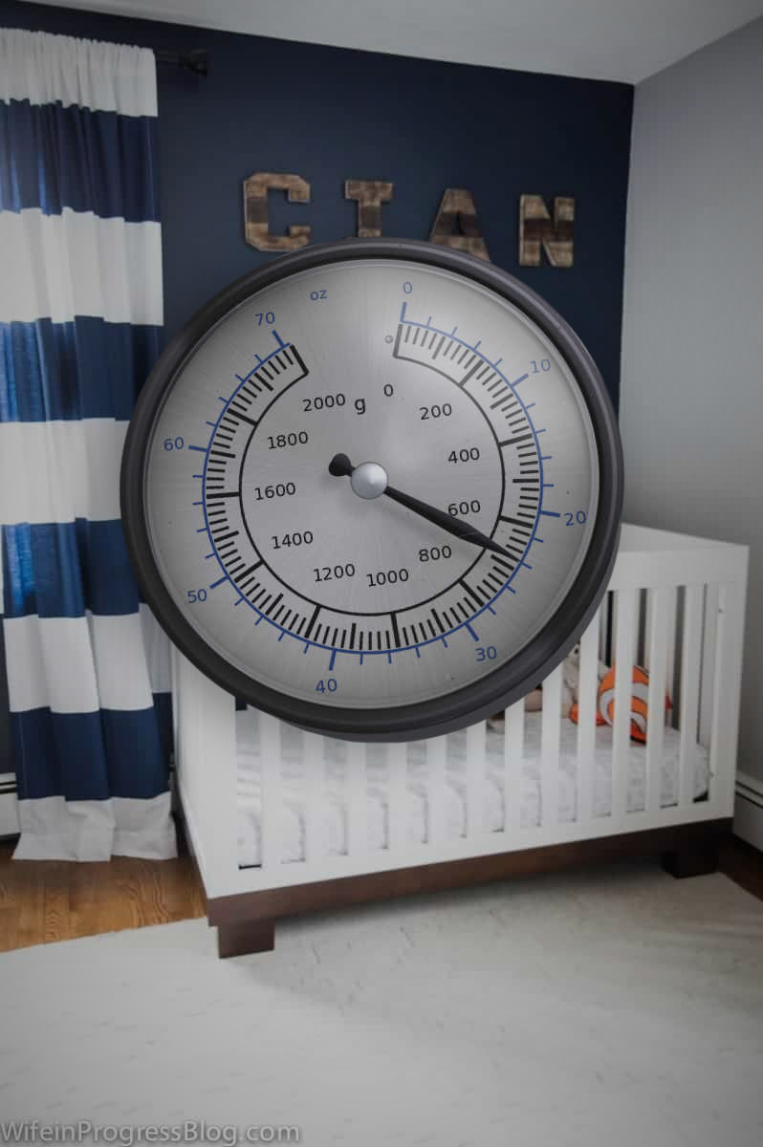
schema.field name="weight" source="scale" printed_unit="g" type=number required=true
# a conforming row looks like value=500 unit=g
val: value=680 unit=g
